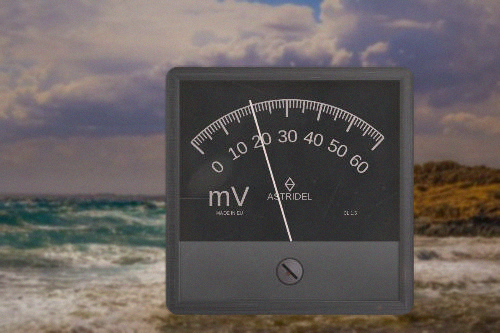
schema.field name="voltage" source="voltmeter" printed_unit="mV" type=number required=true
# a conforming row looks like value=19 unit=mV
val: value=20 unit=mV
